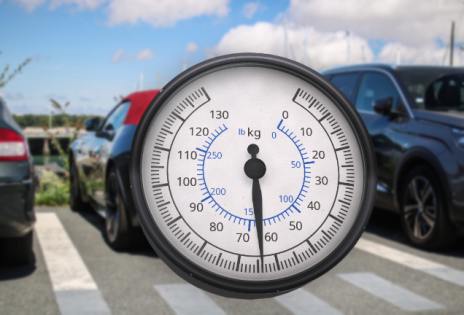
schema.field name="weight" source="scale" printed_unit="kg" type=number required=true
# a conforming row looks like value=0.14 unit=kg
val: value=64 unit=kg
